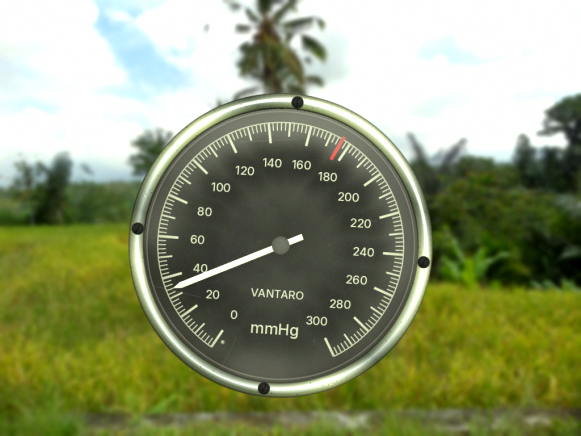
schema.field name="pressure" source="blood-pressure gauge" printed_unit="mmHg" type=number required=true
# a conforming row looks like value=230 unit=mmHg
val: value=34 unit=mmHg
